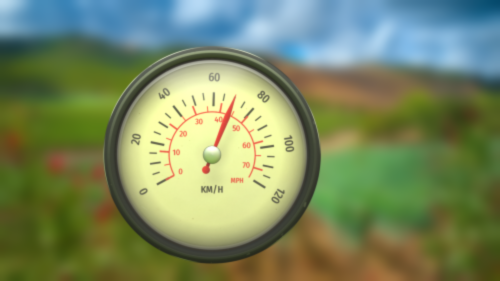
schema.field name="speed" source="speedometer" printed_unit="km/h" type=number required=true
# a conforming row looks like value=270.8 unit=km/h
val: value=70 unit=km/h
